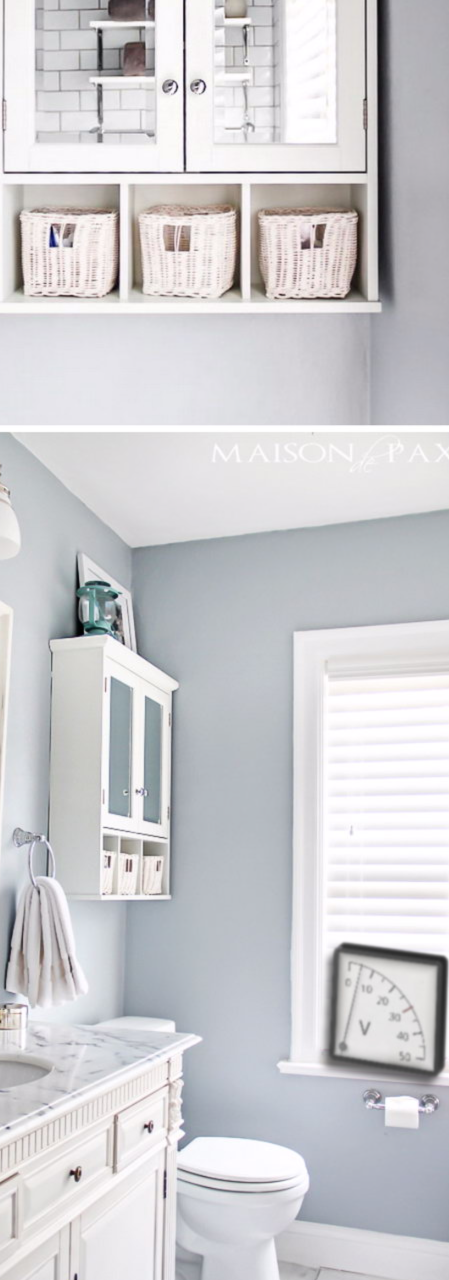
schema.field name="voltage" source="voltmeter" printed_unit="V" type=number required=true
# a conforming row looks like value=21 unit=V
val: value=5 unit=V
